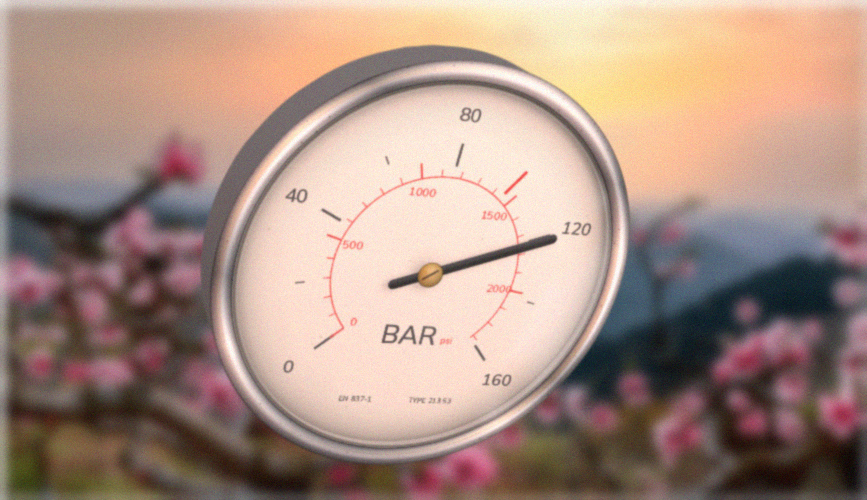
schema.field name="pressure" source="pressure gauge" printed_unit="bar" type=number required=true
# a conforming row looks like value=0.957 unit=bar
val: value=120 unit=bar
